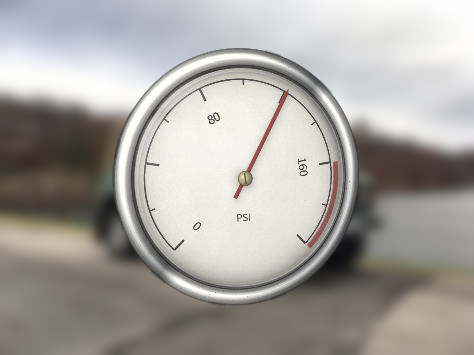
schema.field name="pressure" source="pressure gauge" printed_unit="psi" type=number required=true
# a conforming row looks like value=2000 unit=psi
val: value=120 unit=psi
